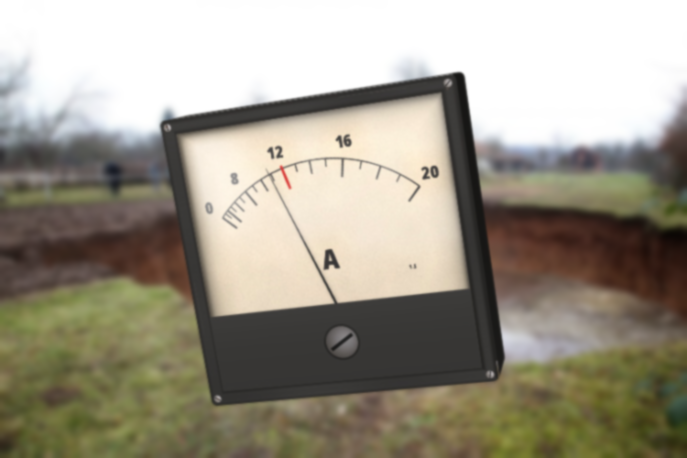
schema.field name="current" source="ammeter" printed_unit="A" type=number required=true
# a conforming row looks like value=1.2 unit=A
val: value=11 unit=A
